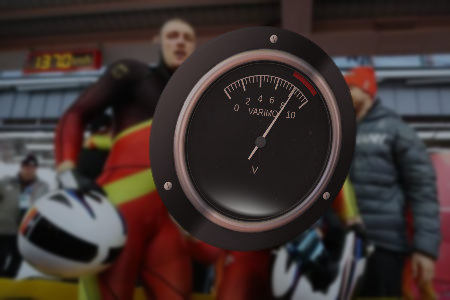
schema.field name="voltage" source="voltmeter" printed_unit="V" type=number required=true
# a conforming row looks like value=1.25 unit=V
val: value=8 unit=V
